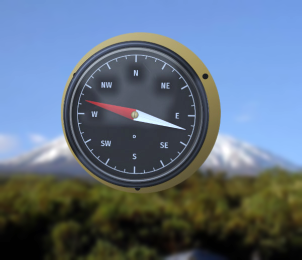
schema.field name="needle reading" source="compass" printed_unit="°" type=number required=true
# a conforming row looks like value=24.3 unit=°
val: value=285 unit=°
